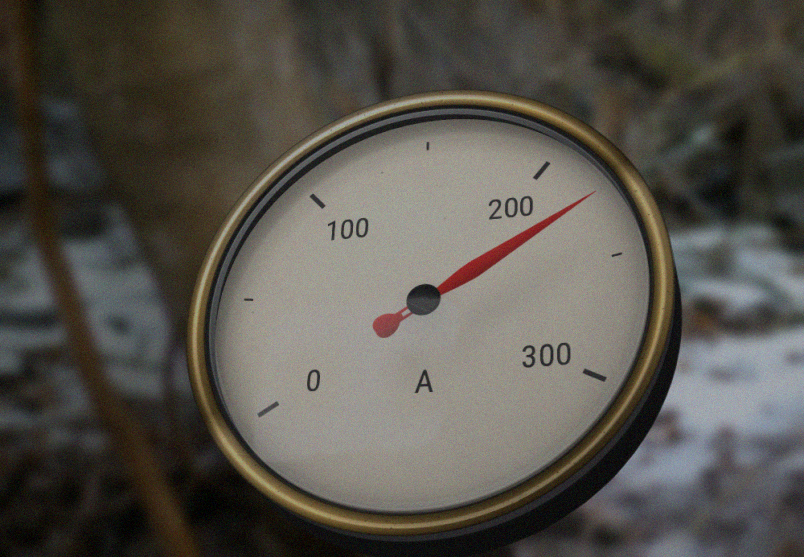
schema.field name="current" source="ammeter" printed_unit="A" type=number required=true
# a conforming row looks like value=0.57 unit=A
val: value=225 unit=A
